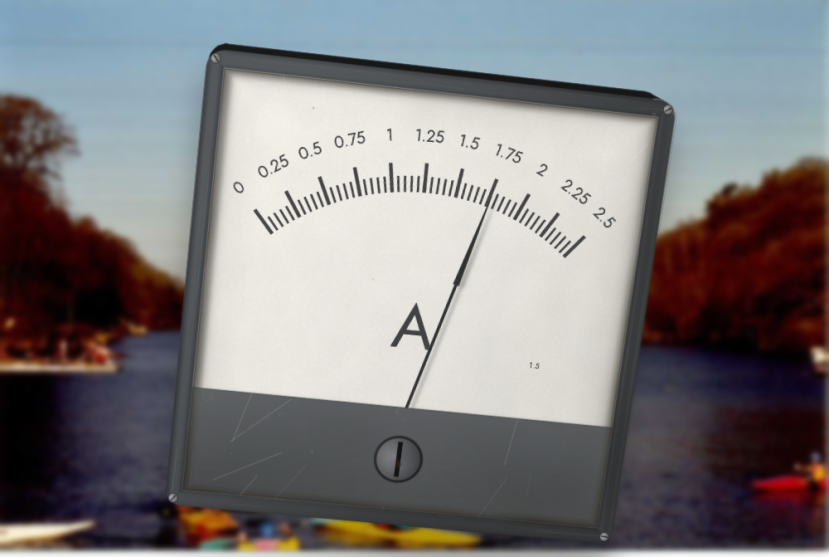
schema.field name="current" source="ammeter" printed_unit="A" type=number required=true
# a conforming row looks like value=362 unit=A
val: value=1.75 unit=A
